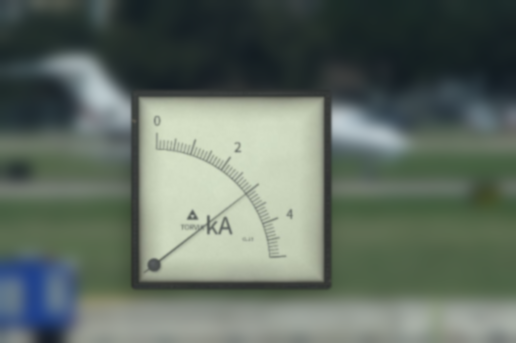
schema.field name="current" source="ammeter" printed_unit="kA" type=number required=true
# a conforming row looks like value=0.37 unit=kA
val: value=3 unit=kA
